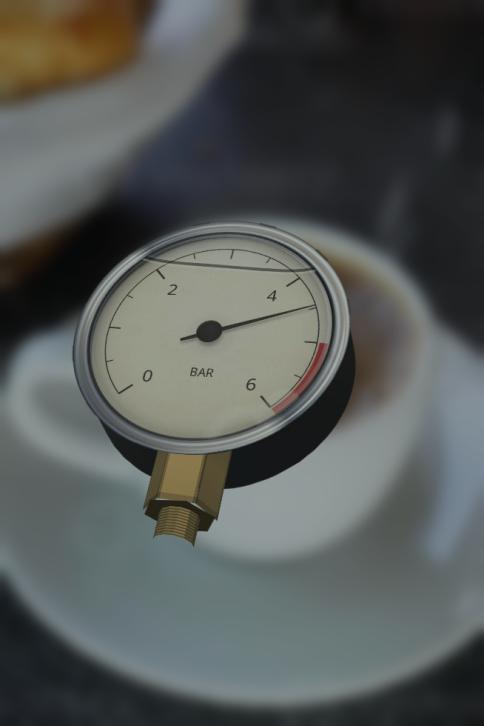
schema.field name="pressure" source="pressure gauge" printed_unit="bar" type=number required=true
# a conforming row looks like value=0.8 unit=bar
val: value=4.5 unit=bar
